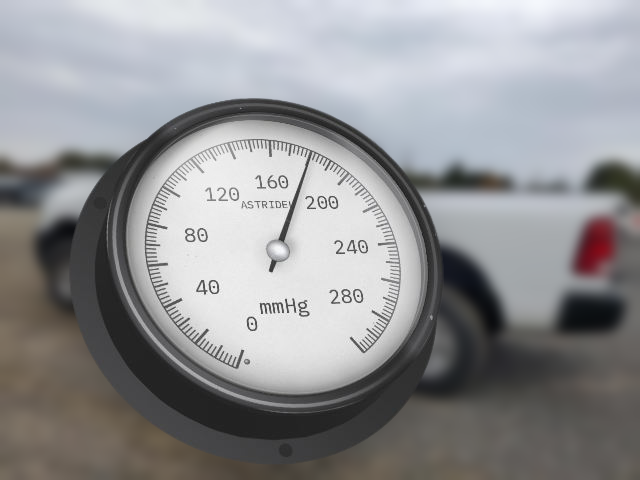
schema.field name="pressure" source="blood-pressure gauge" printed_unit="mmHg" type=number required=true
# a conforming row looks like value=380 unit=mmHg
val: value=180 unit=mmHg
